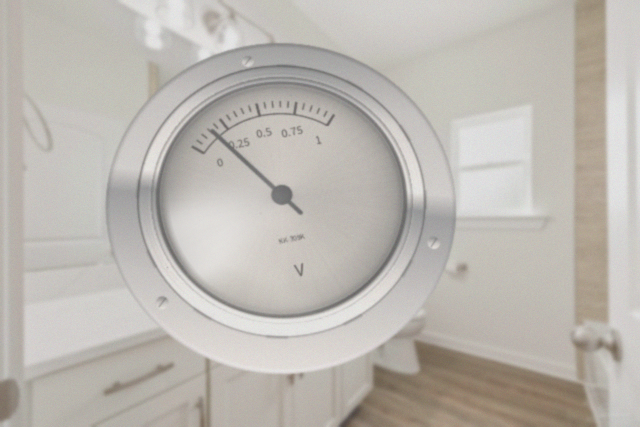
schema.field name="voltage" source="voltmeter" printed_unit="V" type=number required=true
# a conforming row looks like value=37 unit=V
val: value=0.15 unit=V
